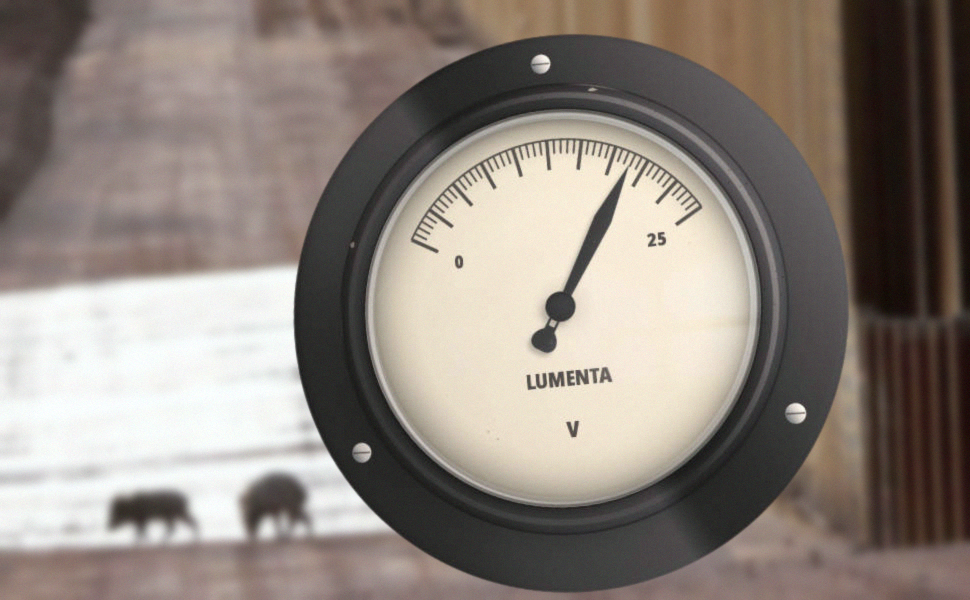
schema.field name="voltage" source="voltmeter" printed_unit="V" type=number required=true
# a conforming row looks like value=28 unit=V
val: value=19 unit=V
